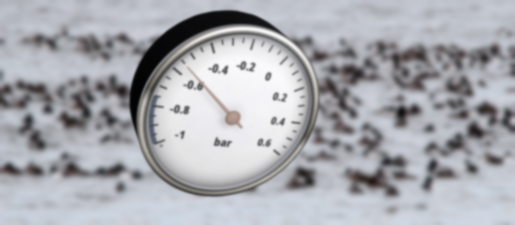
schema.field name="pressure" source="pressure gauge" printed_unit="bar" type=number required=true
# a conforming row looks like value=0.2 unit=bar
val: value=-0.55 unit=bar
